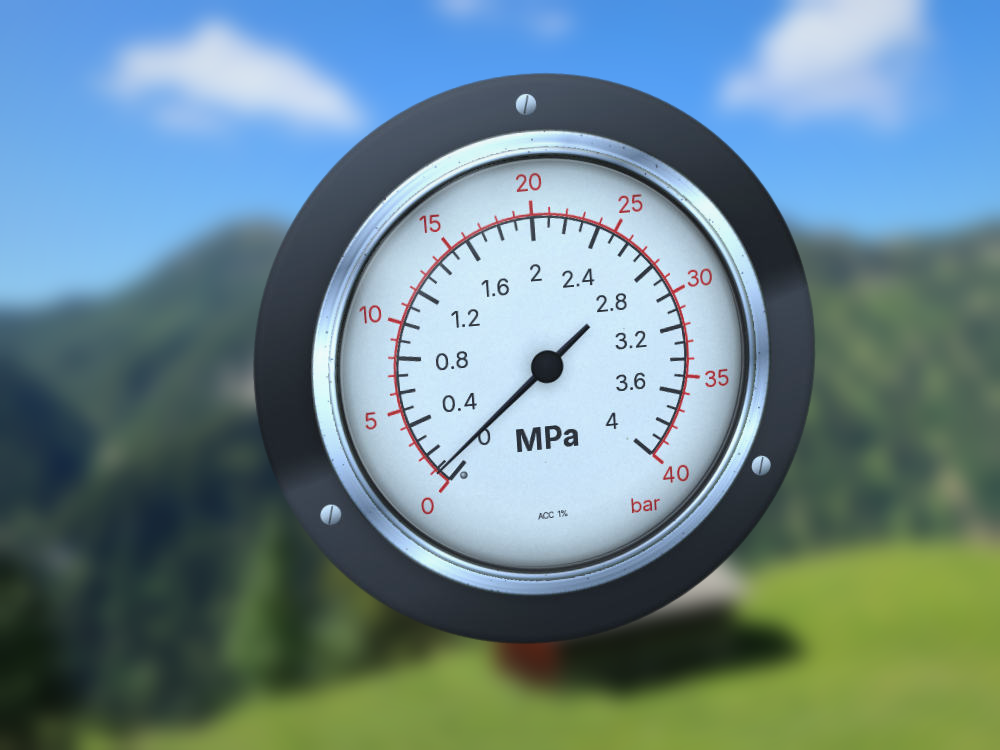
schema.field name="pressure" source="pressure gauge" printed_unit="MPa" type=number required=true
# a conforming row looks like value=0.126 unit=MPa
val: value=0.1 unit=MPa
